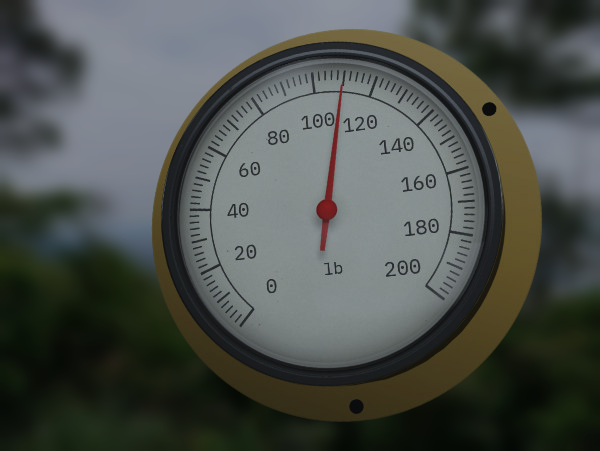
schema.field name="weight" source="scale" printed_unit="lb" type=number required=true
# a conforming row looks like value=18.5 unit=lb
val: value=110 unit=lb
